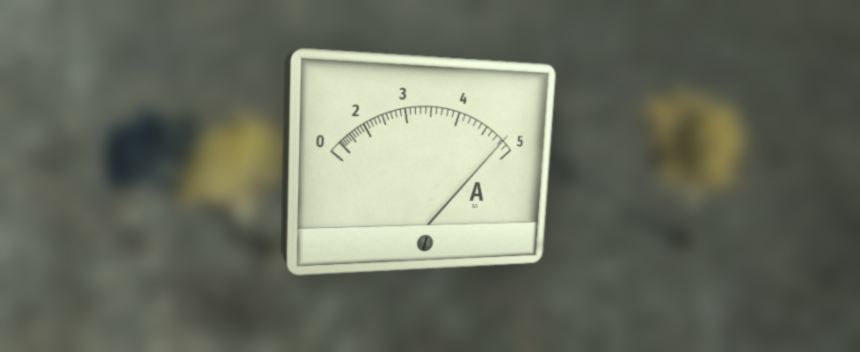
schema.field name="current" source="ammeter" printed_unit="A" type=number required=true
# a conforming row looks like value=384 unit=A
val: value=4.8 unit=A
